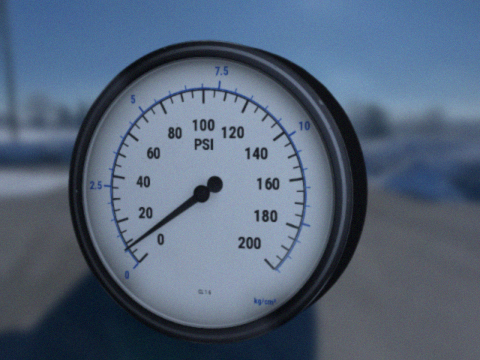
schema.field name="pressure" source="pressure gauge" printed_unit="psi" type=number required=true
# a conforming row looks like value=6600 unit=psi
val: value=7.5 unit=psi
